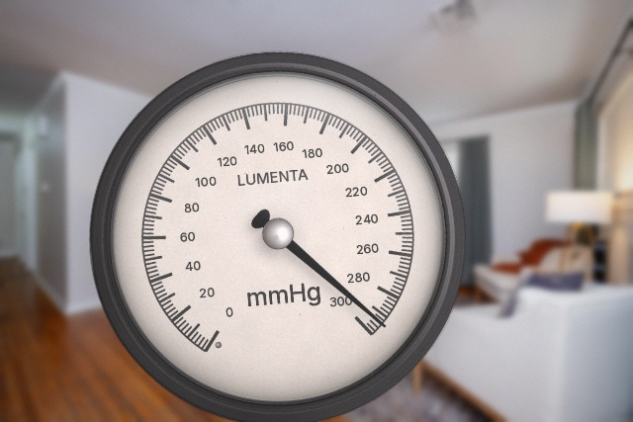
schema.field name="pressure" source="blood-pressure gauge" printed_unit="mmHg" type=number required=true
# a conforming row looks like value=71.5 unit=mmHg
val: value=294 unit=mmHg
